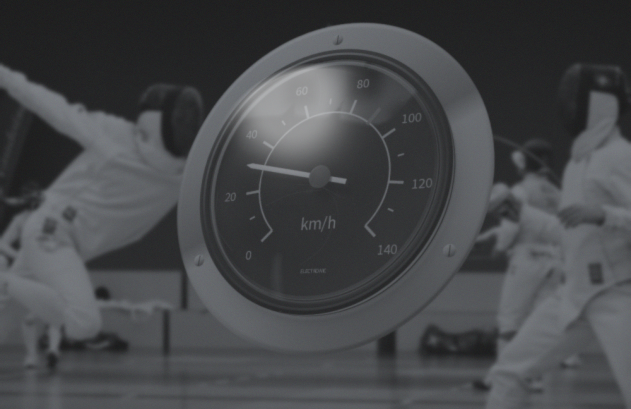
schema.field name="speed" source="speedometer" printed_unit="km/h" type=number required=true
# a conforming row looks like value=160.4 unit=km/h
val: value=30 unit=km/h
